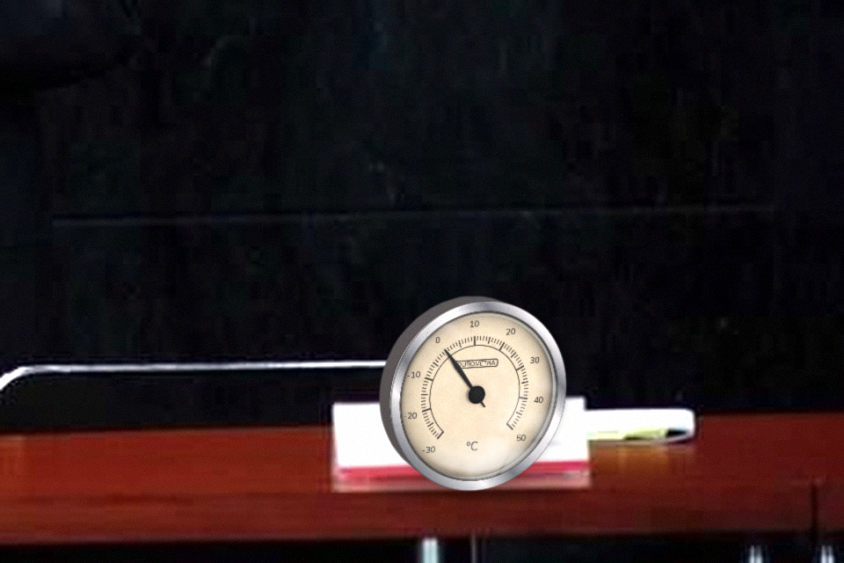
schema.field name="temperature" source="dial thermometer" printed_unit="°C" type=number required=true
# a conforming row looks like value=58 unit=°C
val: value=0 unit=°C
